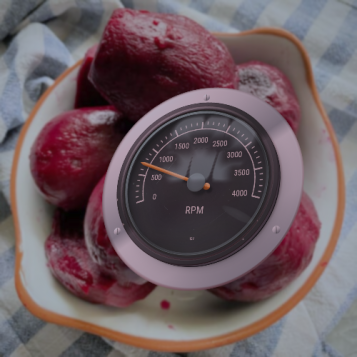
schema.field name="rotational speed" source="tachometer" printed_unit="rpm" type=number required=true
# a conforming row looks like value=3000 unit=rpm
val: value=700 unit=rpm
